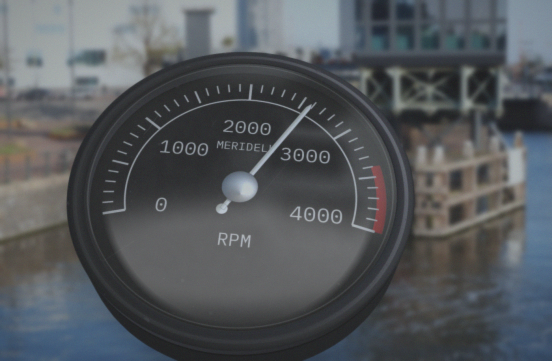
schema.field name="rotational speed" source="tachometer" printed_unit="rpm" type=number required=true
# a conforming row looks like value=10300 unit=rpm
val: value=2600 unit=rpm
